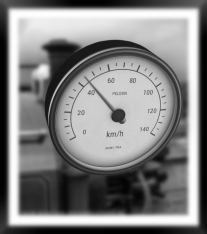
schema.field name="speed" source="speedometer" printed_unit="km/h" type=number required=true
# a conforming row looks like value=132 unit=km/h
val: value=45 unit=km/h
